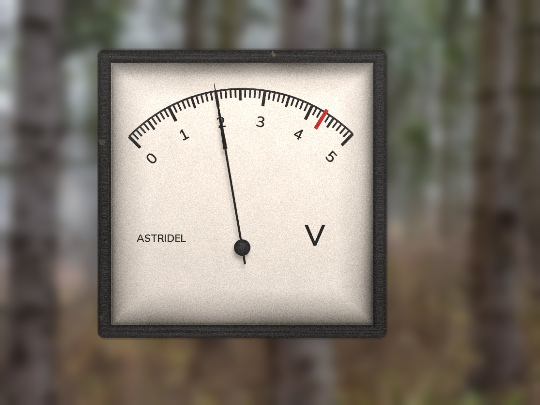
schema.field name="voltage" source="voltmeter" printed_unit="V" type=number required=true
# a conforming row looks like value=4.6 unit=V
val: value=2 unit=V
